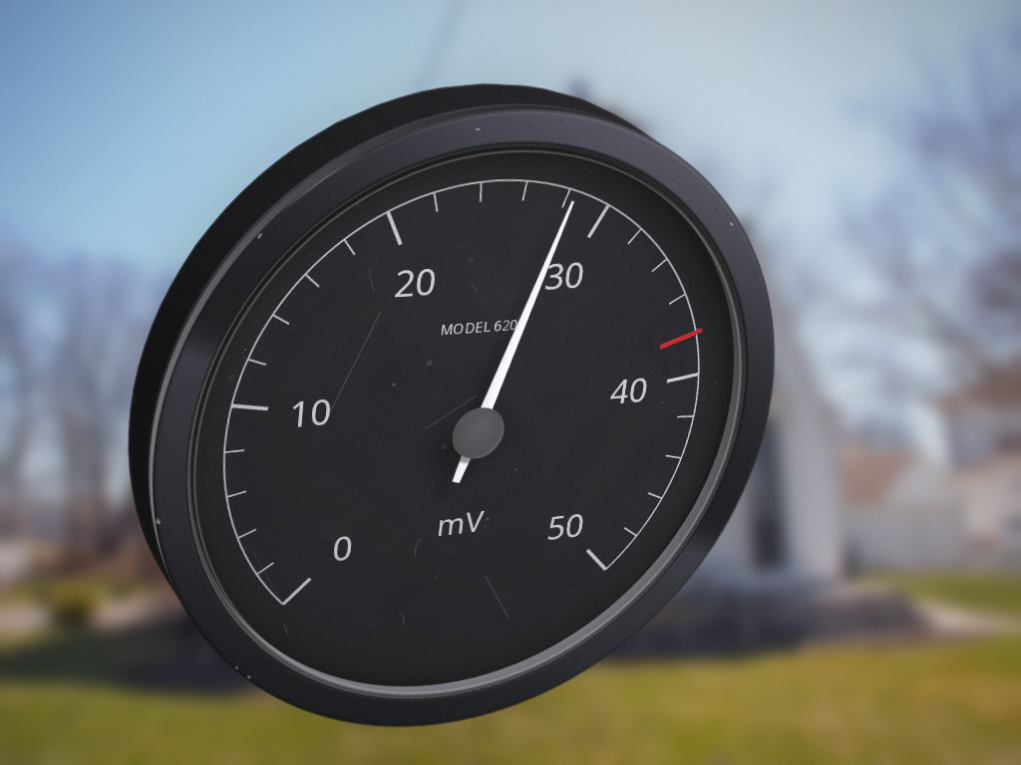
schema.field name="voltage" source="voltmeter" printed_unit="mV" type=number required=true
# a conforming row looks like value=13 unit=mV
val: value=28 unit=mV
